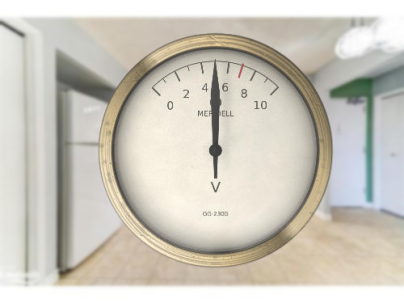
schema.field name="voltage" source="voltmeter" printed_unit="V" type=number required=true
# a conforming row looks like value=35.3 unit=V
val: value=5 unit=V
